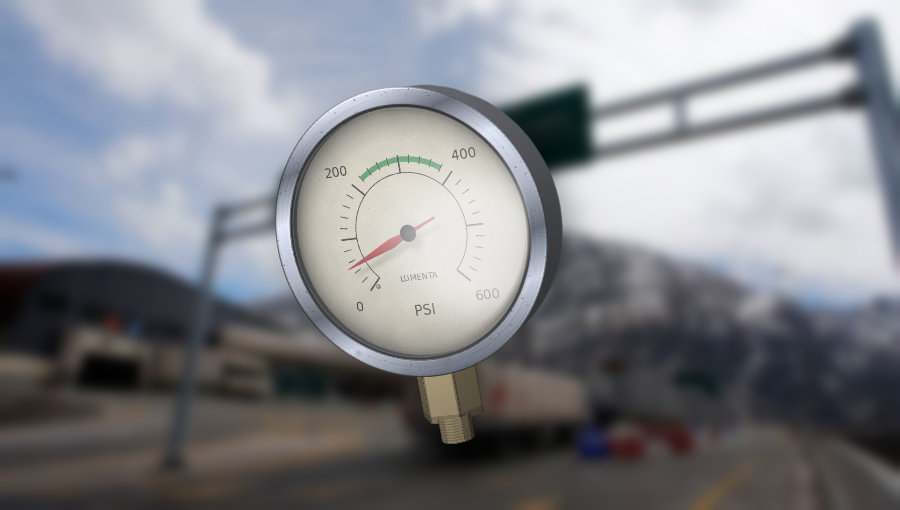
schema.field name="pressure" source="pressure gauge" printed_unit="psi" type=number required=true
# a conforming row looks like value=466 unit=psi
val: value=50 unit=psi
